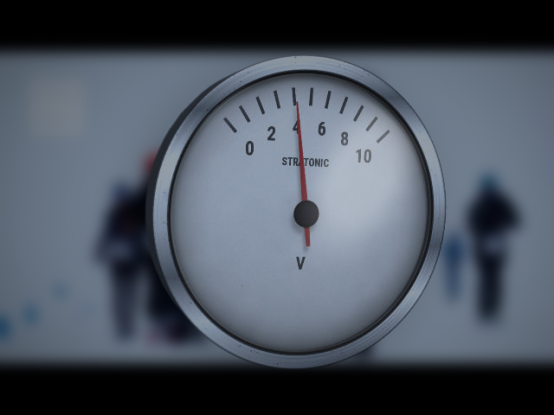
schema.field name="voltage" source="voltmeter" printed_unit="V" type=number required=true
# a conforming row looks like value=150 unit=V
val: value=4 unit=V
